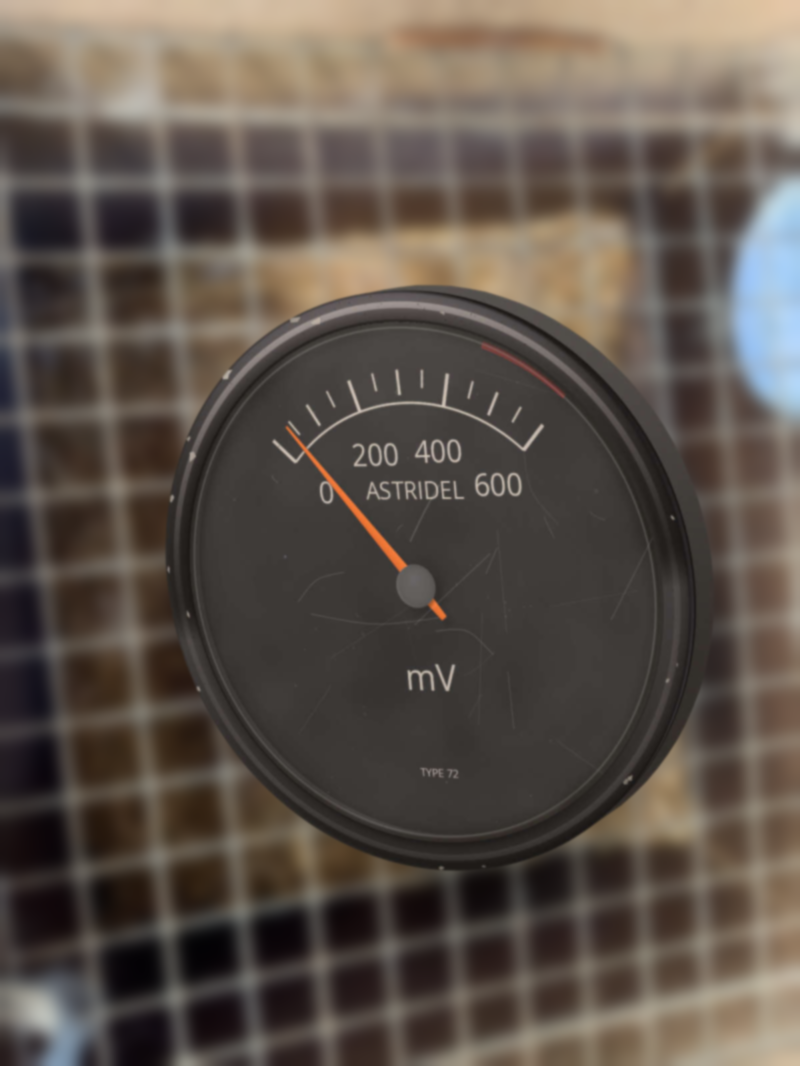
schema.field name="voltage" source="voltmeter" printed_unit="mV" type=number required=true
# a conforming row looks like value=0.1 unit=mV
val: value=50 unit=mV
